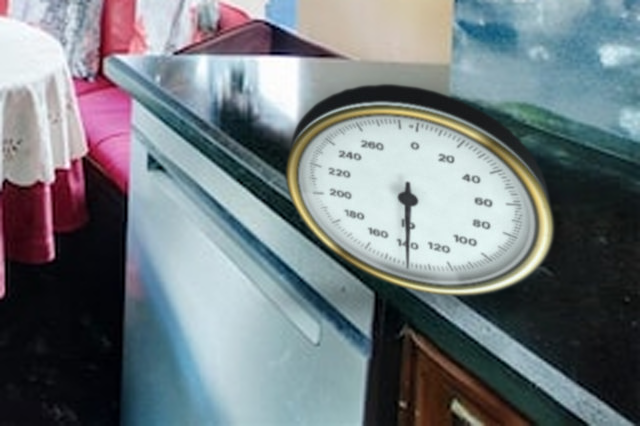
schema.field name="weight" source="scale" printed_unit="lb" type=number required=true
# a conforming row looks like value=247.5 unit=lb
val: value=140 unit=lb
